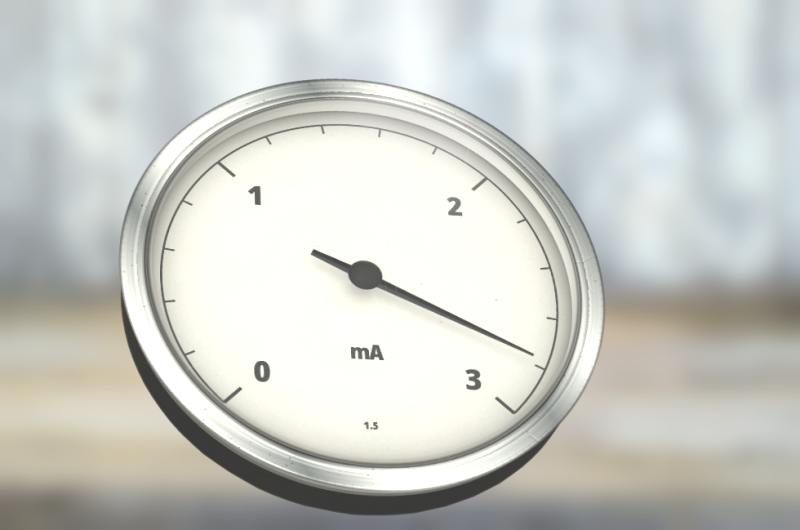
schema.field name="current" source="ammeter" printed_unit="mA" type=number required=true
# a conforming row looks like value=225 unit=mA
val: value=2.8 unit=mA
